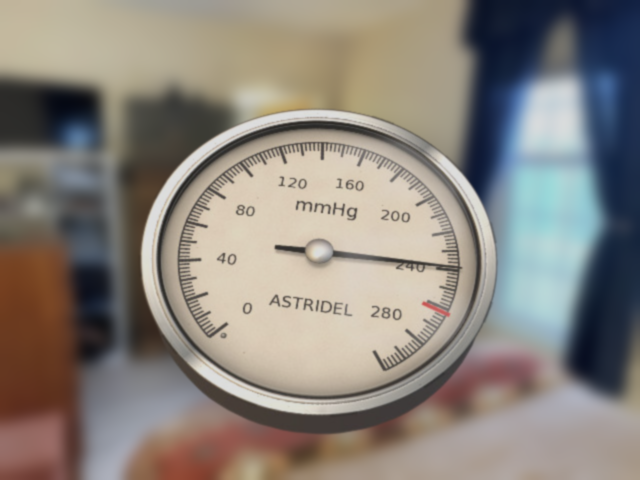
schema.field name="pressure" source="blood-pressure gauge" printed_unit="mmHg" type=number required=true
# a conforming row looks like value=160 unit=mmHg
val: value=240 unit=mmHg
